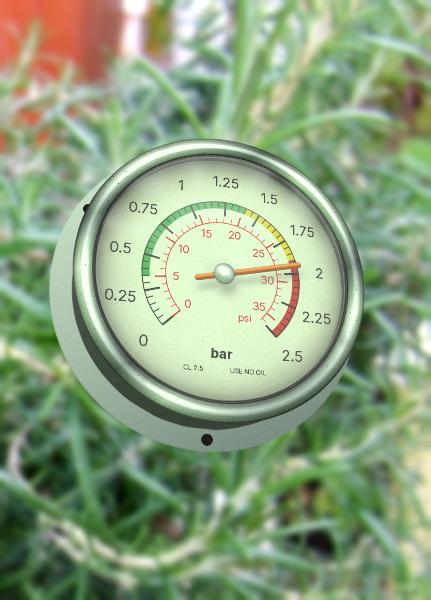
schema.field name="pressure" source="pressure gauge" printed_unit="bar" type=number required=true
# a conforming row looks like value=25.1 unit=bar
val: value=1.95 unit=bar
